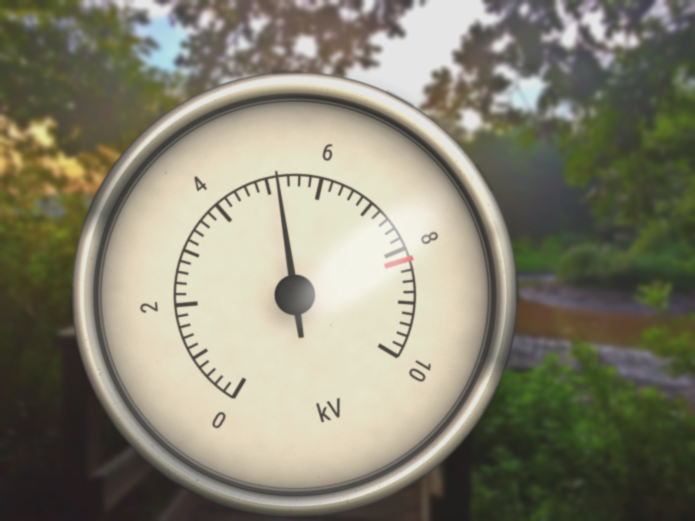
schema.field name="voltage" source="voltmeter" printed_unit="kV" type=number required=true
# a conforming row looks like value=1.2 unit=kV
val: value=5.2 unit=kV
